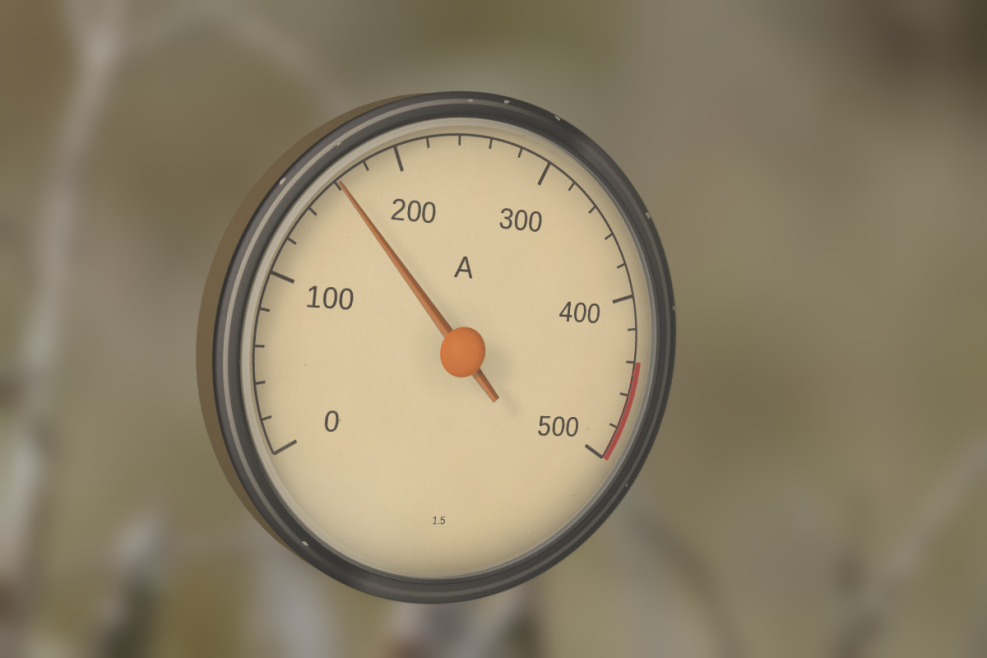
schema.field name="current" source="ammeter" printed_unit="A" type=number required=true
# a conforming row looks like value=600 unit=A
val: value=160 unit=A
